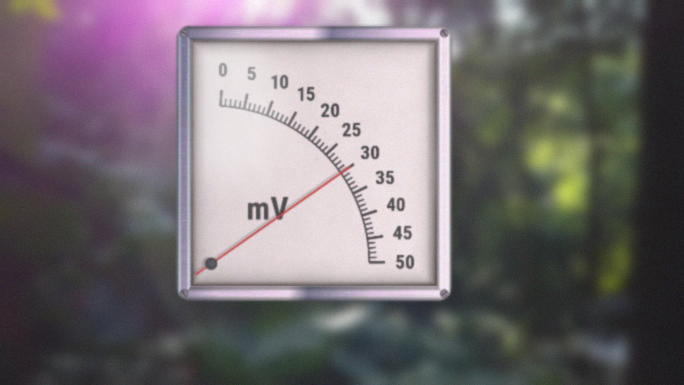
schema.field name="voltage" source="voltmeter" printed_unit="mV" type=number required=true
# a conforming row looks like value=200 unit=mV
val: value=30 unit=mV
